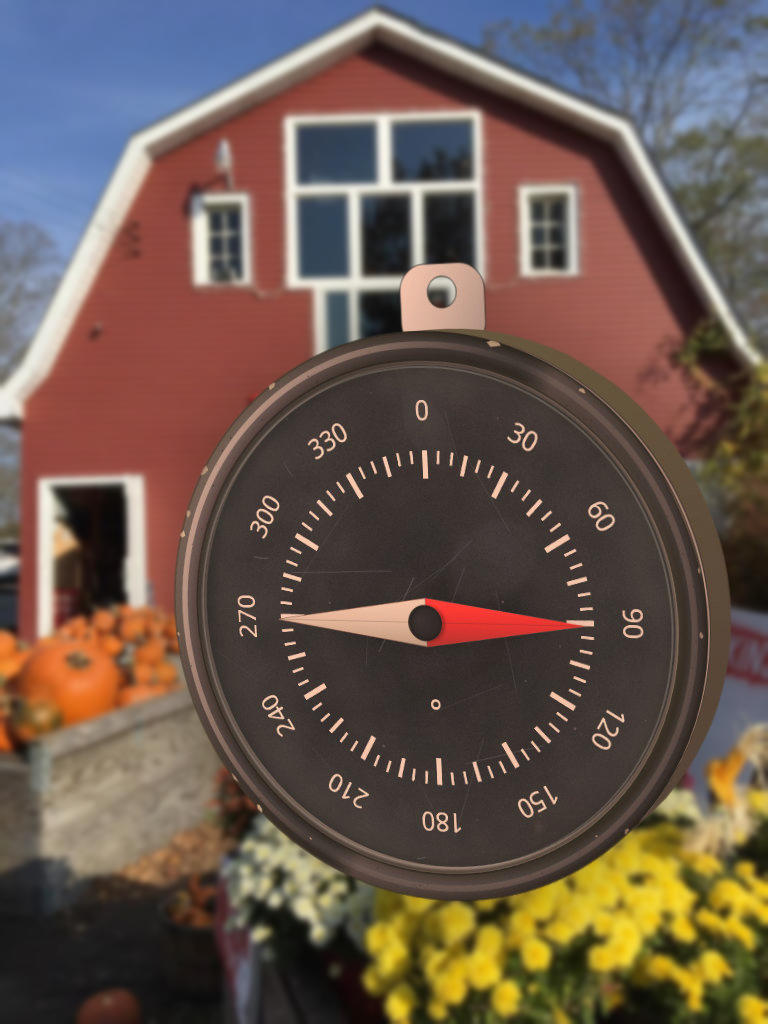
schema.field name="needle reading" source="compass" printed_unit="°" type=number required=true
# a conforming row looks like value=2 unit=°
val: value=90 unit=°
